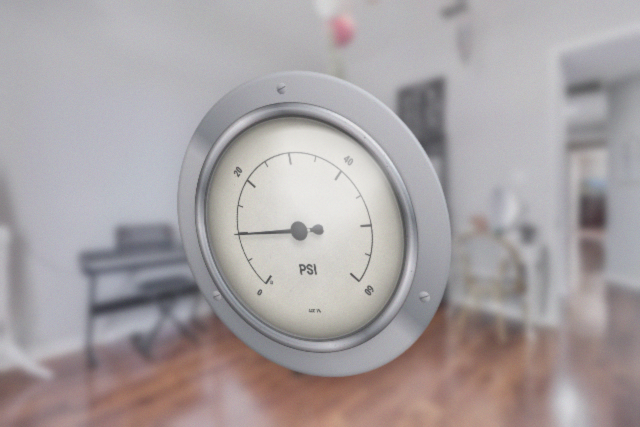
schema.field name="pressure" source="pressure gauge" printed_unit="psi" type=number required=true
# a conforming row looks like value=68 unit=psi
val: value=10 unit=psi
